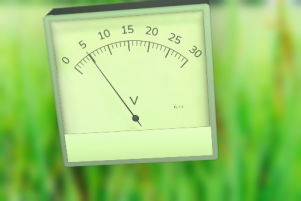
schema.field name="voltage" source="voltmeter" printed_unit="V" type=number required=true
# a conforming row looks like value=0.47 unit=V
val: value=5 unit=V
